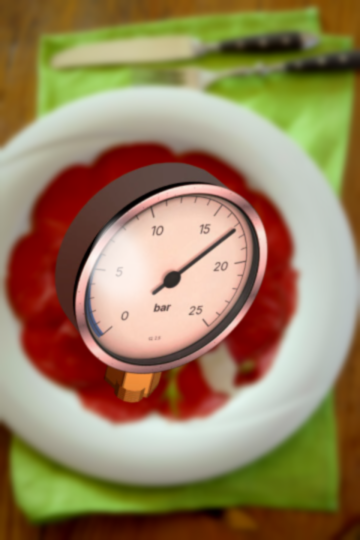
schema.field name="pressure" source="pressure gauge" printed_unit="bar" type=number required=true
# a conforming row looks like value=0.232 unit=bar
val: value=17 unit=bar
